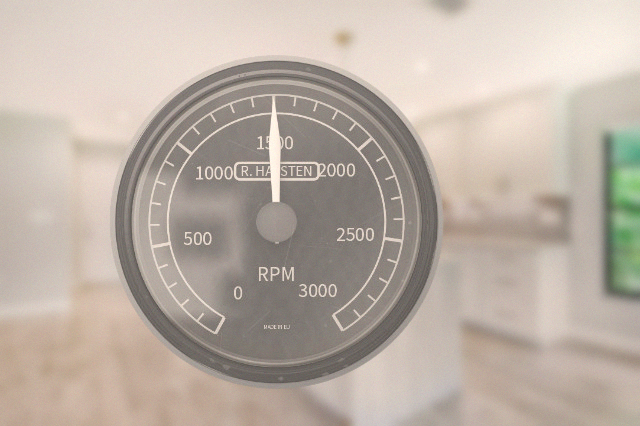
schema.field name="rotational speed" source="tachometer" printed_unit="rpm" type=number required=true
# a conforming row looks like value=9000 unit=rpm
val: value=1500 unit=rpm
